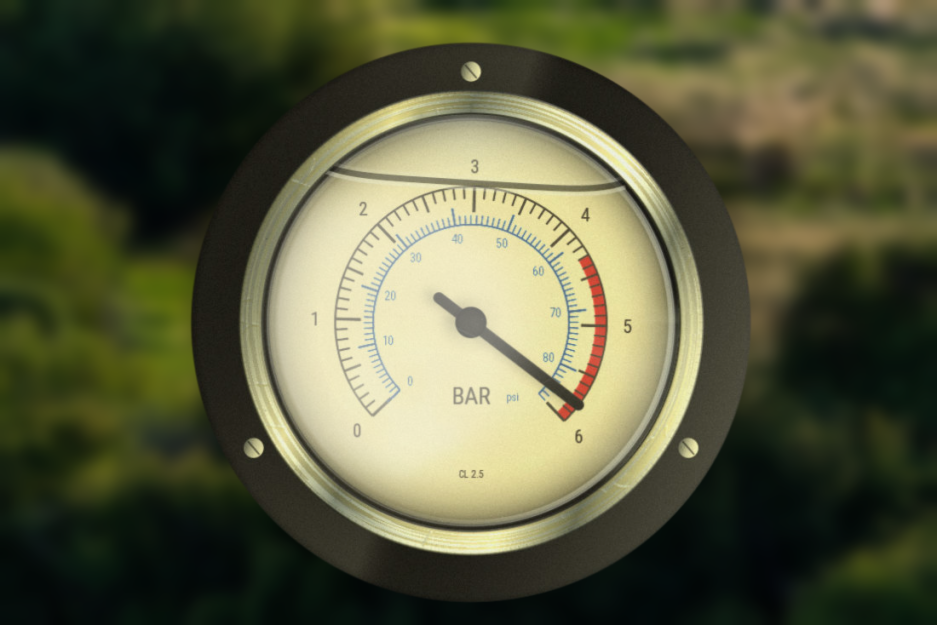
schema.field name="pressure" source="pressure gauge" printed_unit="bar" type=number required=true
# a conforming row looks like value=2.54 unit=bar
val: value=5.8 unit=bar
